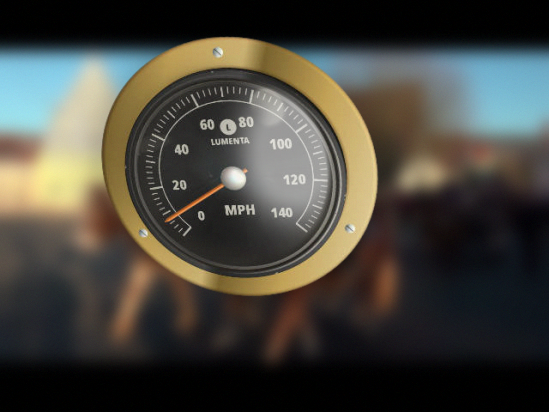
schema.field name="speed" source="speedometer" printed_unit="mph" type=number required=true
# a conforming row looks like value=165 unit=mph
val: value=8 unit=mph
